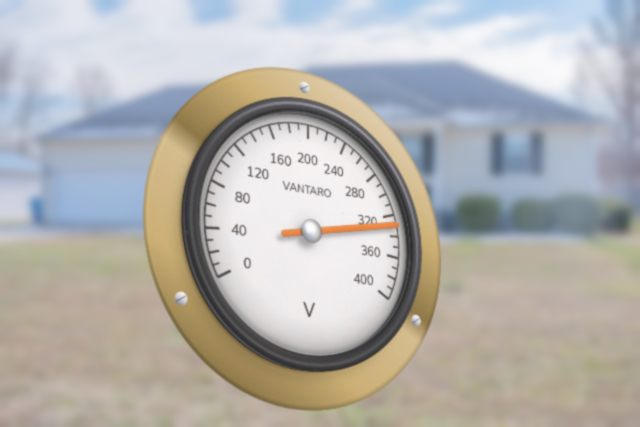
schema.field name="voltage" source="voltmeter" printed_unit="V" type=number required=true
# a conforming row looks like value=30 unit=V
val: value=330 unit=V
